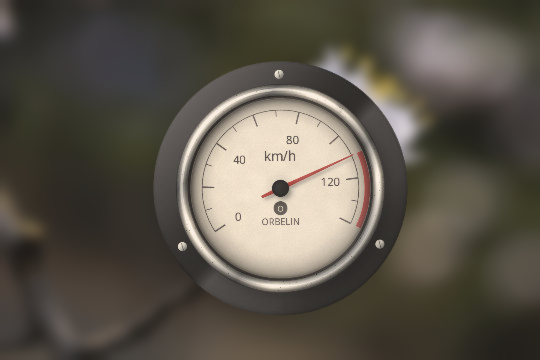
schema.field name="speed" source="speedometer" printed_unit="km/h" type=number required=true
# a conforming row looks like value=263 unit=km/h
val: value=110 unit=km/h
